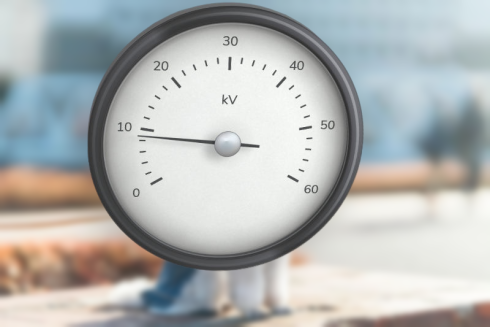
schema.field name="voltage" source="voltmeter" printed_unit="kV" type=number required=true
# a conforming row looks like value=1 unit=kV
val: value=9 unit=kV
